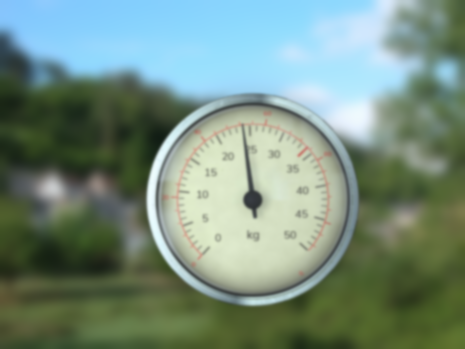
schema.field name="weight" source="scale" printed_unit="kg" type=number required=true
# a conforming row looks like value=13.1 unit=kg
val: value=24 unit=kg
